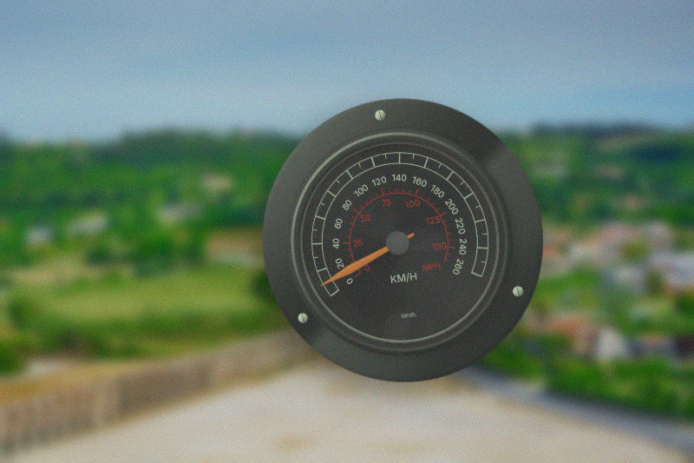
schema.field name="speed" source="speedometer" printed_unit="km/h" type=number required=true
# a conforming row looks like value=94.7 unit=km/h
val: value=10 unit=km/h
